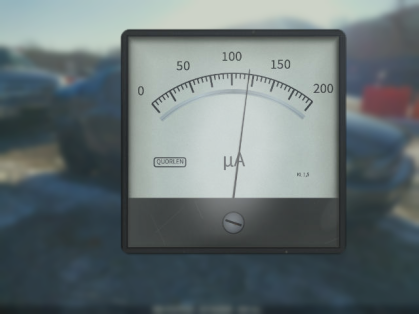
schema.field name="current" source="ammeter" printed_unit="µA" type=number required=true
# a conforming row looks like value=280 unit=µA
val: value=120 unit=µA
